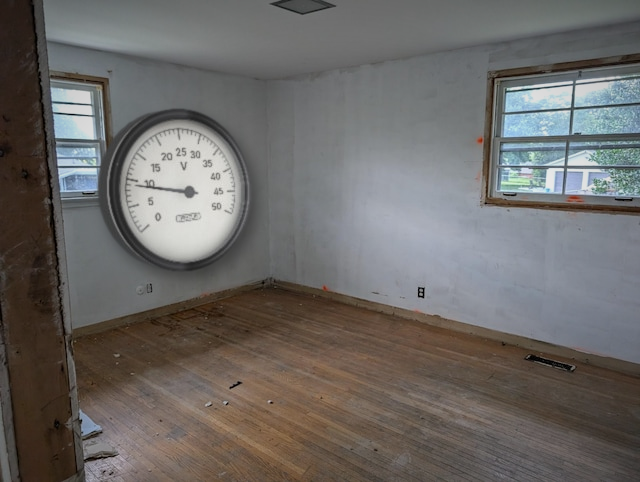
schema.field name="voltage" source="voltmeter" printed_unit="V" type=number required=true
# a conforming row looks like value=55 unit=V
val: value=9 unit=V
